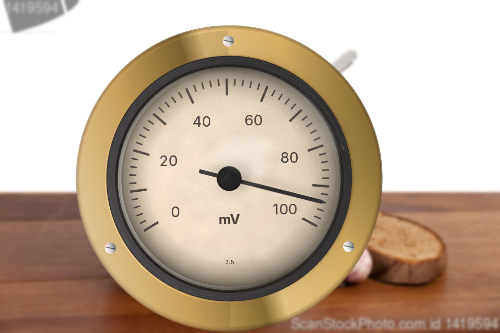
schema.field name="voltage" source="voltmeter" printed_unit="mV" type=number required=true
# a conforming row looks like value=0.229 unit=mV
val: value=94 unit=mV
